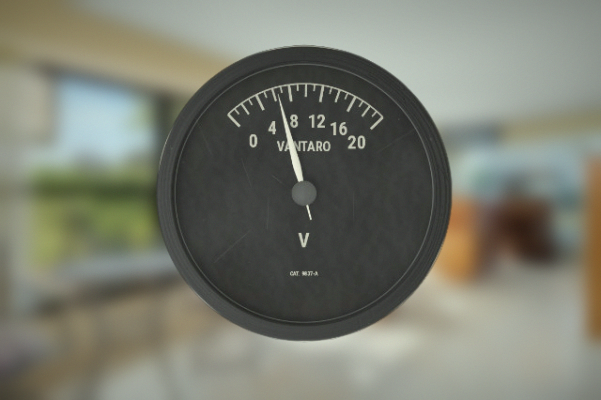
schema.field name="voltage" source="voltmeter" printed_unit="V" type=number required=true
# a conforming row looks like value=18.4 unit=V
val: value=6.5 unit=V
